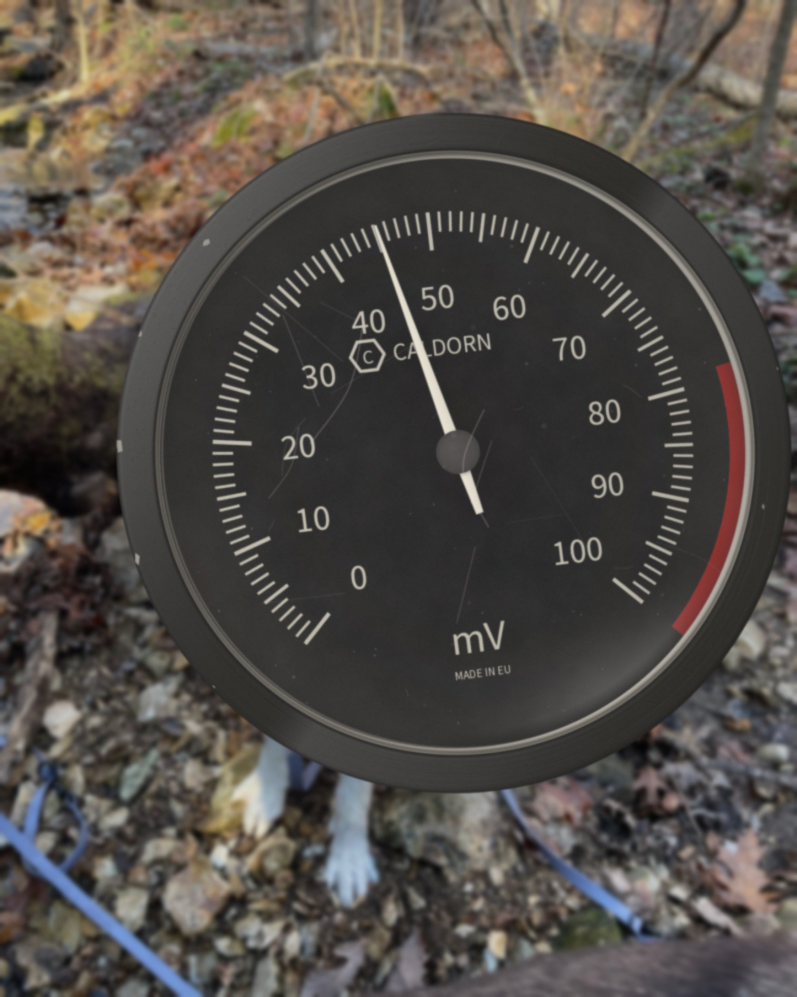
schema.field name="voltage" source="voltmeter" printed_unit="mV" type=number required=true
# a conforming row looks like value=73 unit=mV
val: value=45 unit=mV
